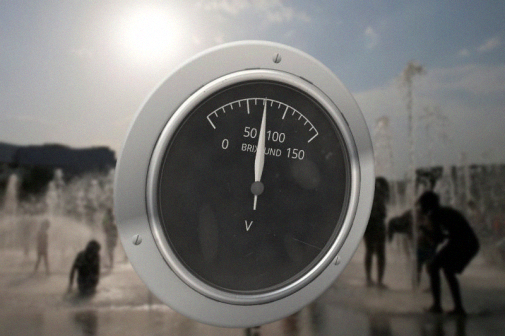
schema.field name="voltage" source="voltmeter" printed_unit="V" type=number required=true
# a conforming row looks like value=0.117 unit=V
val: value=70 unit=V
